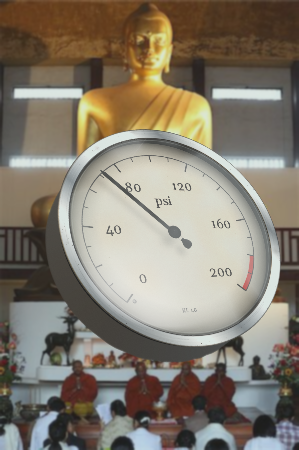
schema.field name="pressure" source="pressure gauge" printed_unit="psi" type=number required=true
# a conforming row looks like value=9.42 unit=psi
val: value=70 unit=psi
